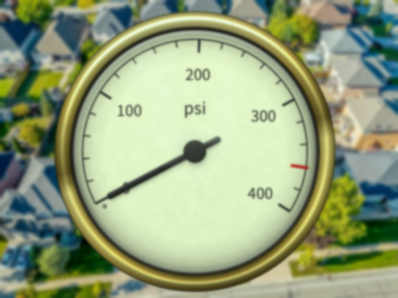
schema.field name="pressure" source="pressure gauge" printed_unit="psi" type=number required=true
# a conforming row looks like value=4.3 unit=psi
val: value=0 unit=psi
